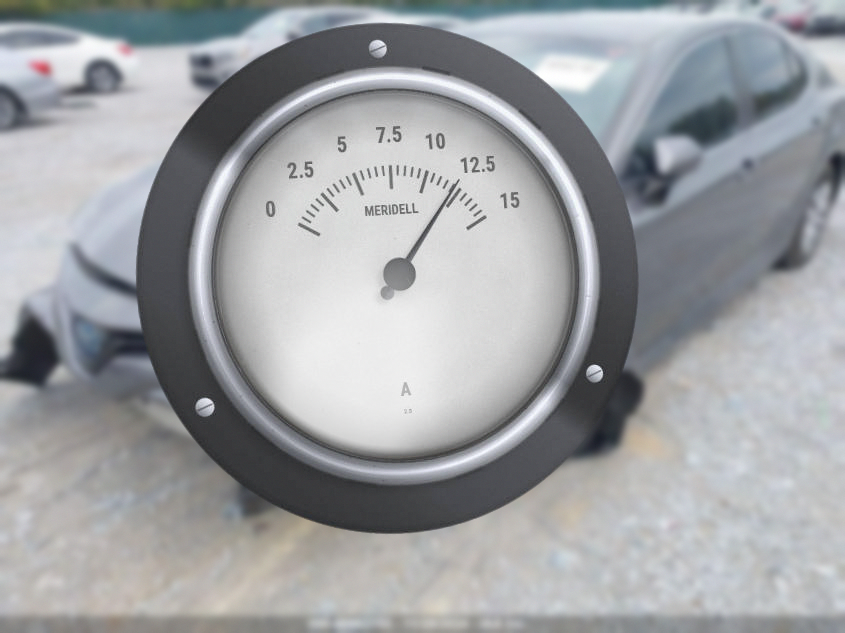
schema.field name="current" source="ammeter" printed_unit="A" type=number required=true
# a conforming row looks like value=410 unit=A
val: value=12 unit=A
